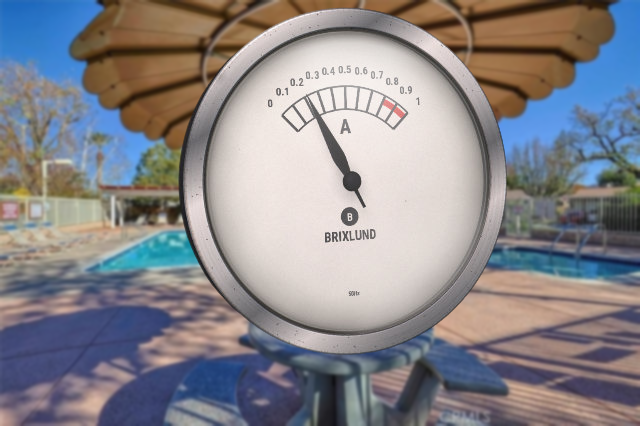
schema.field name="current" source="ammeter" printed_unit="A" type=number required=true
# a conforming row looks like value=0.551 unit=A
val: value=0.2 unit=A
